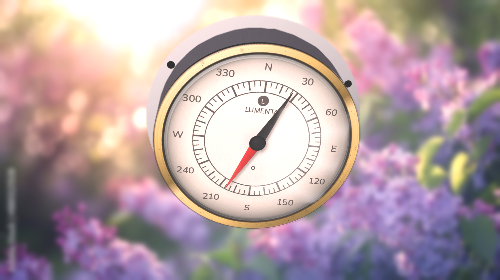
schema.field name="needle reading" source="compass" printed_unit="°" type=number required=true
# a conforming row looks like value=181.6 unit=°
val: value=205 unit=°
